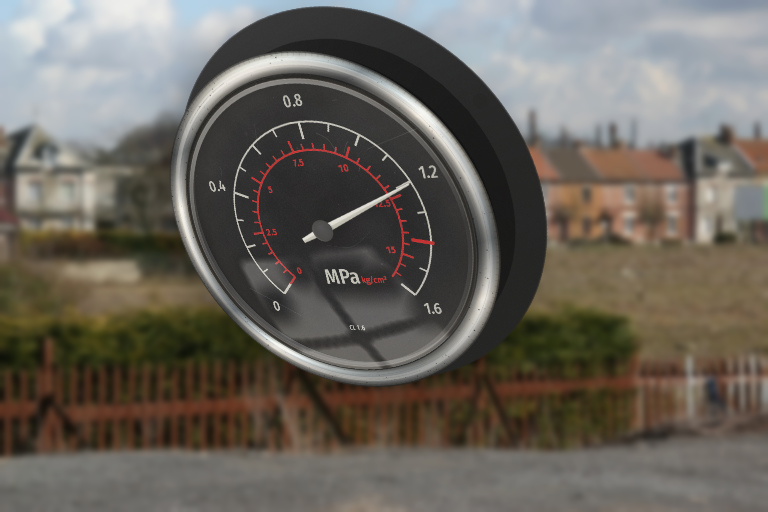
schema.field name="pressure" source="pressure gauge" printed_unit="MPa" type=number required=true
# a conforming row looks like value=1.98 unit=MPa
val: value=1.2 unit=MPa
